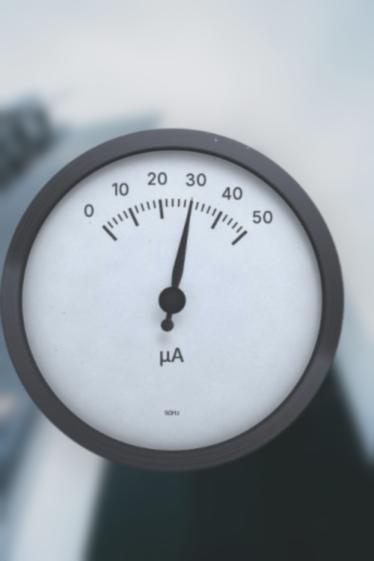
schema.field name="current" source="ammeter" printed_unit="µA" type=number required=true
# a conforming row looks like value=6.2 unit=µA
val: value=30 unit=µA
